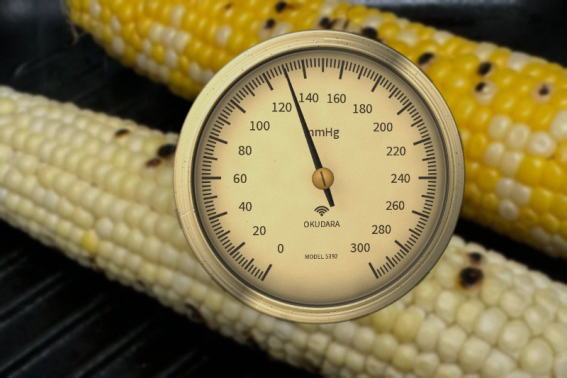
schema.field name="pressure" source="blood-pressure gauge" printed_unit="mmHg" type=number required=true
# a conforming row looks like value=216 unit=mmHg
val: value=130 unit=mmHg
